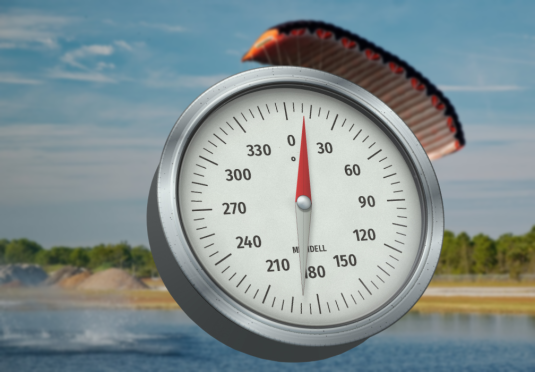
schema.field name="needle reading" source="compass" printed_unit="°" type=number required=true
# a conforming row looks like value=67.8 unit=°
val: value=10 unit=°
